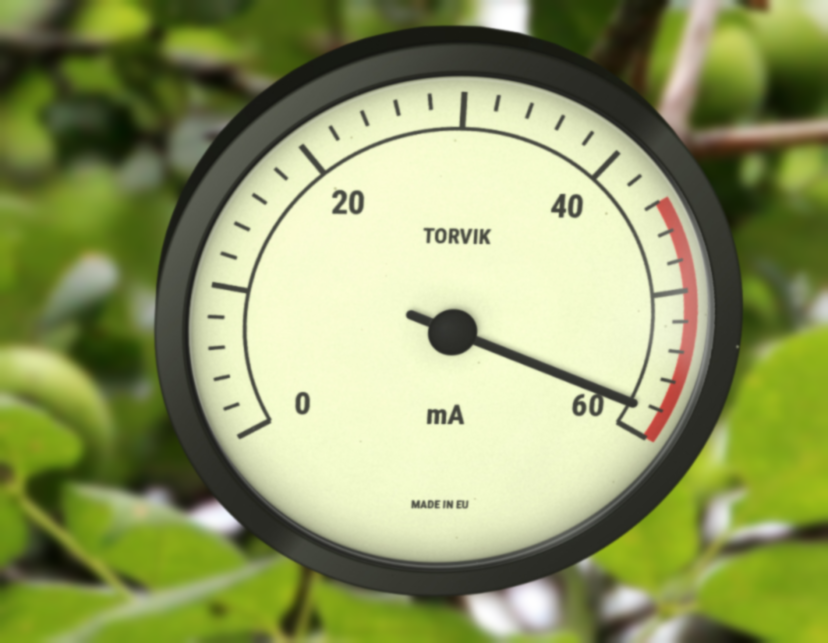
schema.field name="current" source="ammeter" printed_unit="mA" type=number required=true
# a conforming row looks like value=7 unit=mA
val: value=58 unit=mA
